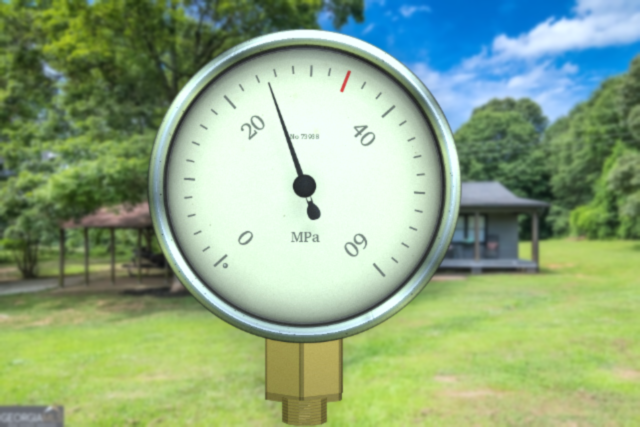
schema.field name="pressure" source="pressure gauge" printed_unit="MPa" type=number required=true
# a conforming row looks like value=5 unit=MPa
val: value=25 unit=MPa
